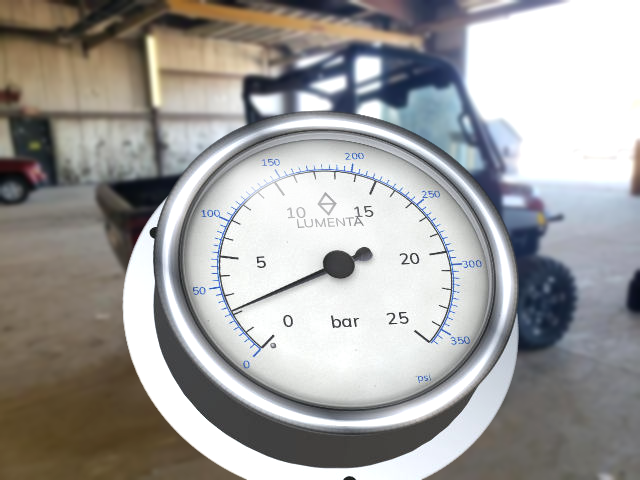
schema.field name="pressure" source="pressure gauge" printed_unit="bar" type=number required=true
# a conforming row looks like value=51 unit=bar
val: value=2 unit=bar
